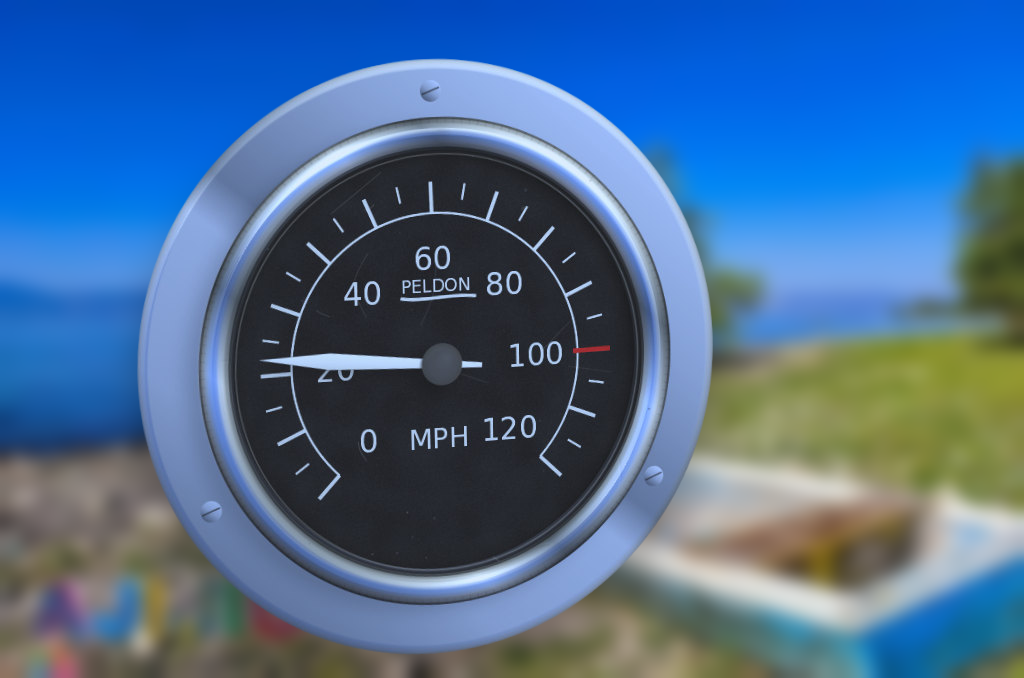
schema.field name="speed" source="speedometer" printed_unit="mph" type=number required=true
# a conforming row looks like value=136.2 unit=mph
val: value=22.5 unit=mph
